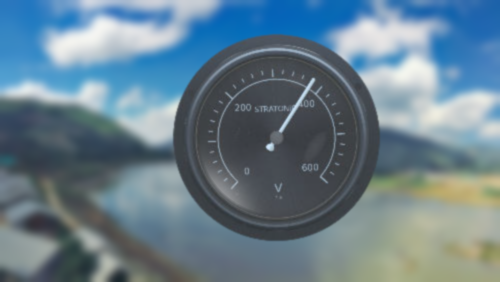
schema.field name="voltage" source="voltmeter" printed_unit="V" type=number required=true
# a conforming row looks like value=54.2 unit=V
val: value=380 unit=V
